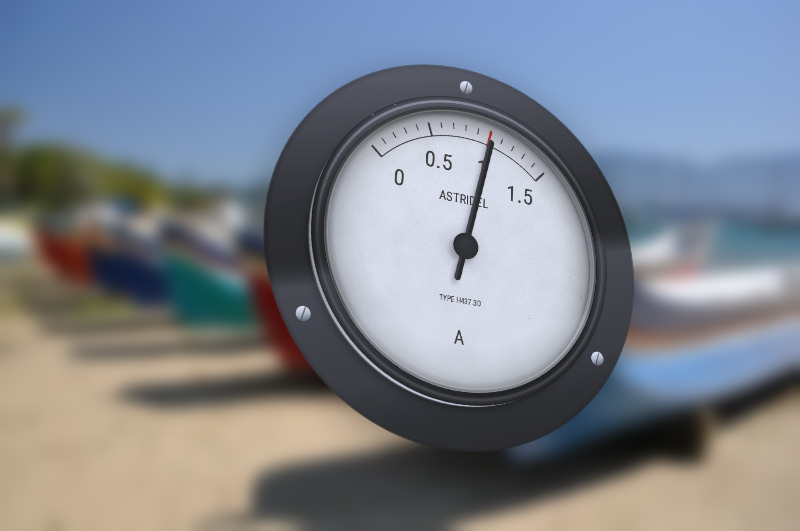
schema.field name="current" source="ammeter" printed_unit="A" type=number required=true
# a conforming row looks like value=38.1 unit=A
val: value=1 unit=A
